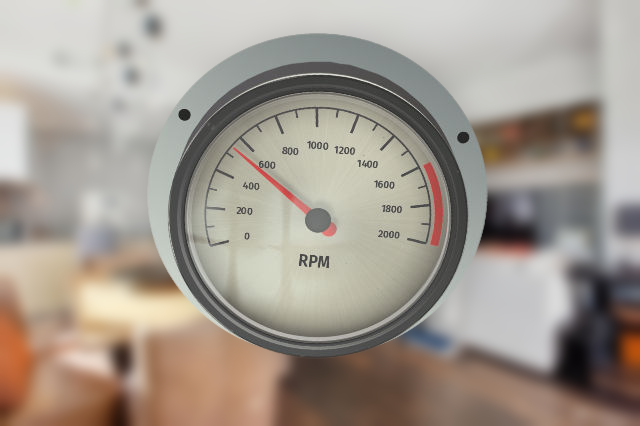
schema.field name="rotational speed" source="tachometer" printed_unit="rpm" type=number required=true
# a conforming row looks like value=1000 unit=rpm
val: value=550 unit=rpm
